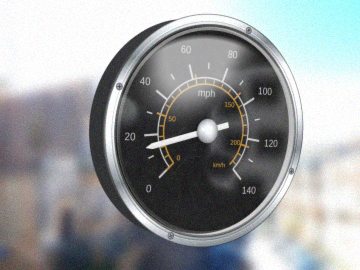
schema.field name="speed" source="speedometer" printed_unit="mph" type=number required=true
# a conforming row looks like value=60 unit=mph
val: value=15 unit=mph
